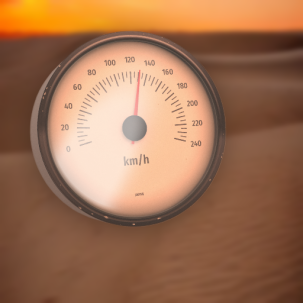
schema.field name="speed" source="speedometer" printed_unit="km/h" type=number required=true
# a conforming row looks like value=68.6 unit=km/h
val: value=130 unit=km/h
